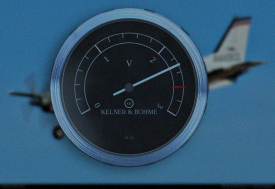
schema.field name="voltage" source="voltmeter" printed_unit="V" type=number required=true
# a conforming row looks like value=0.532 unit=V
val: value=2.3 unit=V
